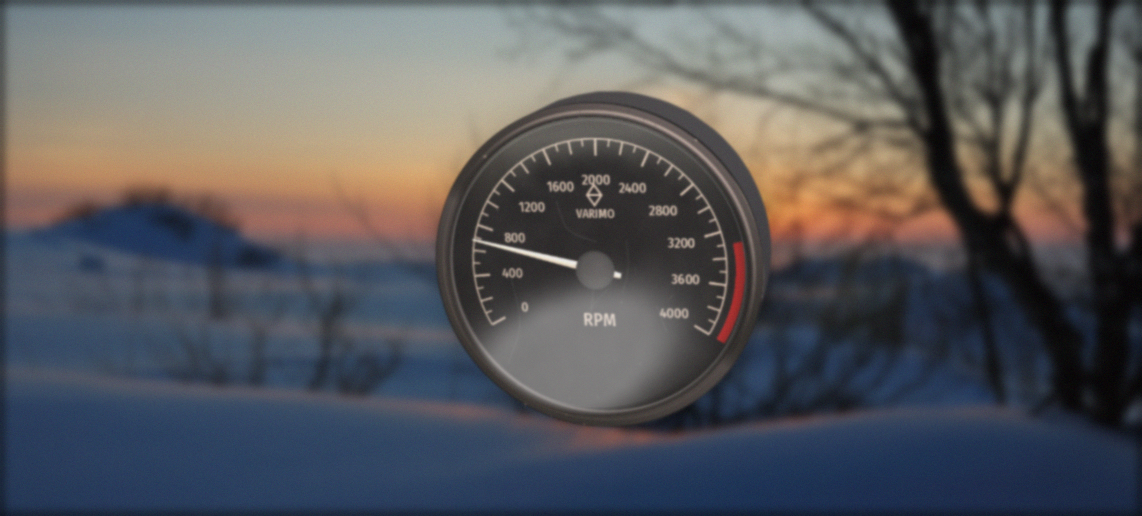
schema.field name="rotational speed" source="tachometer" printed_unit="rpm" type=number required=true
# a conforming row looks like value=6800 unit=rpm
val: value=700 unit=rpm
